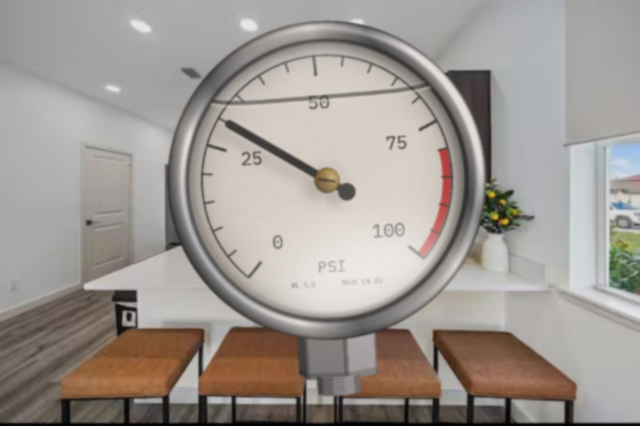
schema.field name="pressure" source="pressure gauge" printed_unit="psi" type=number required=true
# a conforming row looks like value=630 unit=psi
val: value=30 unit=psi
